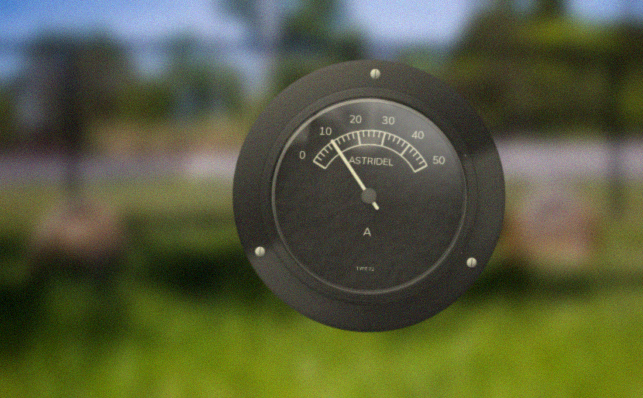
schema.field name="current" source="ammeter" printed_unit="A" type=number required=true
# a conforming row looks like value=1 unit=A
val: value=10 unit=A
